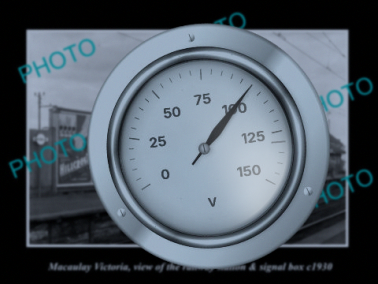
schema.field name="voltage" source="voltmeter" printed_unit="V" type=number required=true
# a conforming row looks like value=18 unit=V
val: value=100 unit=V
